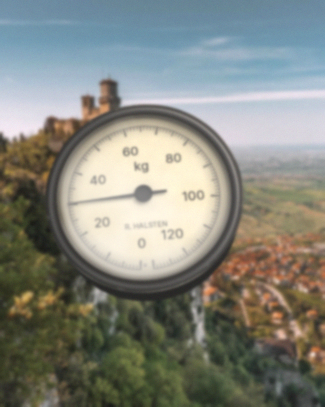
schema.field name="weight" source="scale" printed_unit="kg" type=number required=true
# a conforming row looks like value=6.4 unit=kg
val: value=30 unit=kg
